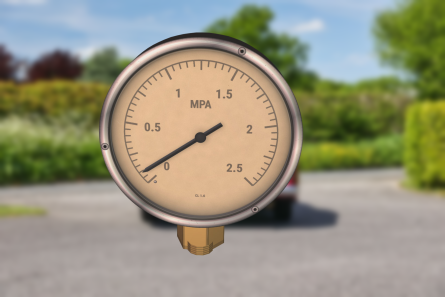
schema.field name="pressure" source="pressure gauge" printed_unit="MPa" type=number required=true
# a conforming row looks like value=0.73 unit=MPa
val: value=0.1 unit=MPa
